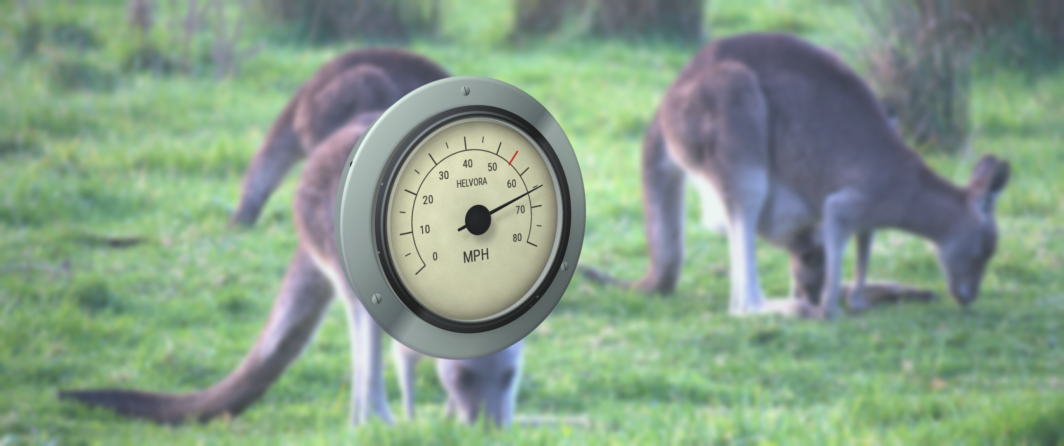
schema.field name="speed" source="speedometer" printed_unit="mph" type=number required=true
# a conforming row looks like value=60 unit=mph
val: value=65 unit=mph
